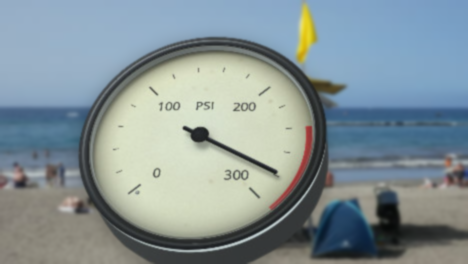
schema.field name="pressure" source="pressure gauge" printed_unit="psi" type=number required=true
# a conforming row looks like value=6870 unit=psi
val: value=280 unit=psi
